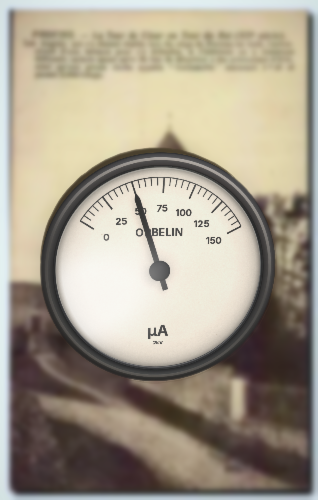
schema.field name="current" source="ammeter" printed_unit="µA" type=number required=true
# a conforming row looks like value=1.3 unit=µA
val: value=50 unit=µA
